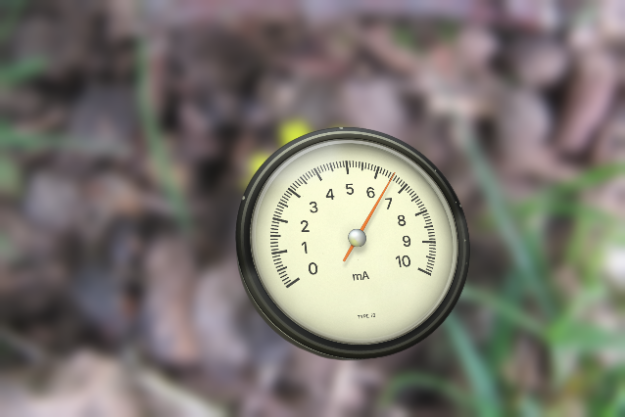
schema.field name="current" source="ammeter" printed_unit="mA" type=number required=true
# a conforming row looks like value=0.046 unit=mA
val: value=6.5 unit=mA
